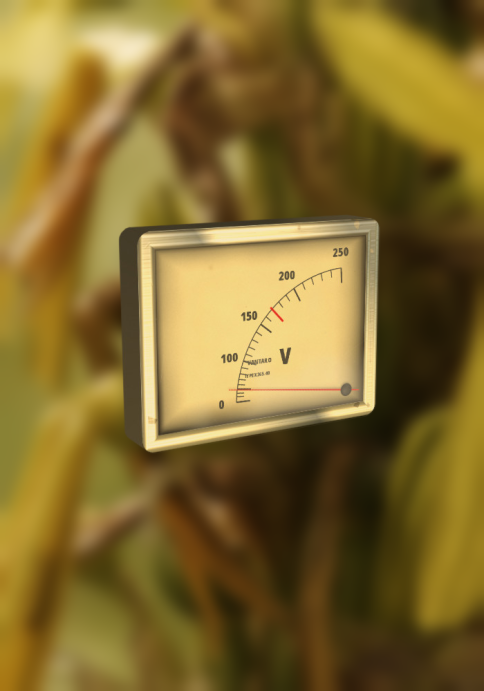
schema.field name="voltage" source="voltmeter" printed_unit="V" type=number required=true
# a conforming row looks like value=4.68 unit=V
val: value=50 unit=V
